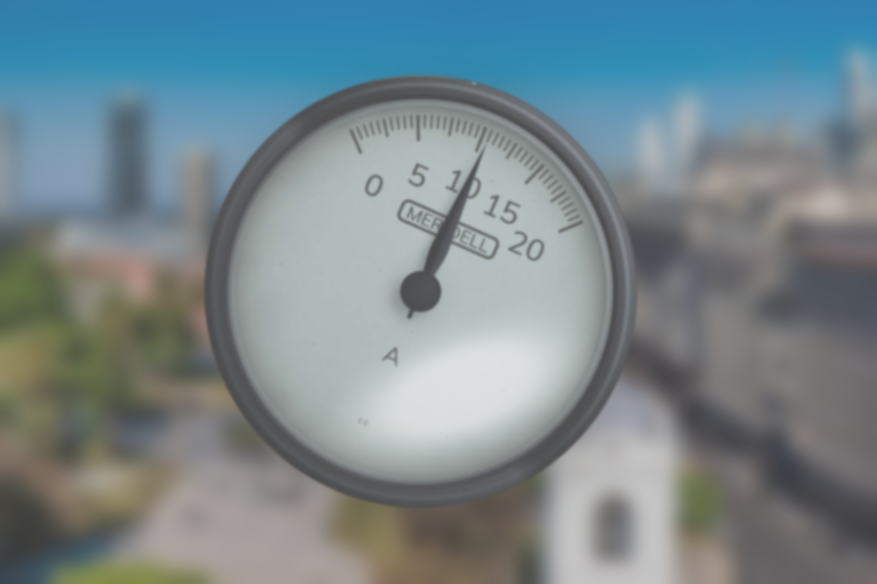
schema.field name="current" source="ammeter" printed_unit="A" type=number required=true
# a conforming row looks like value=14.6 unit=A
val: value=10.5 unit=A
